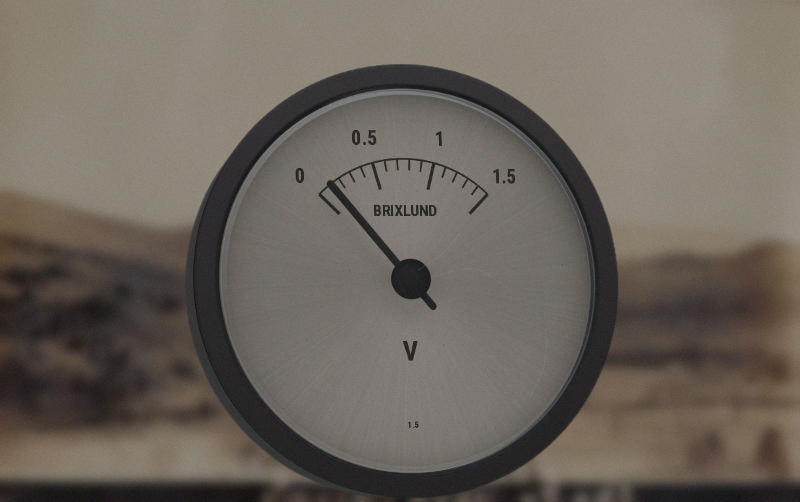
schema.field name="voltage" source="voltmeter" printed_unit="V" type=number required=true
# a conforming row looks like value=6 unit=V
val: value=0.1 unit=V
